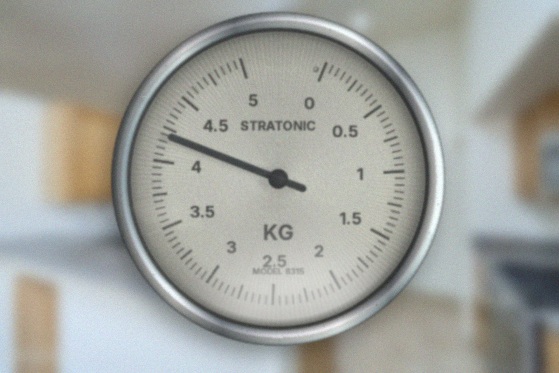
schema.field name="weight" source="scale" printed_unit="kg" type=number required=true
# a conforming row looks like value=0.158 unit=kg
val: value=4.2 unit=kg
